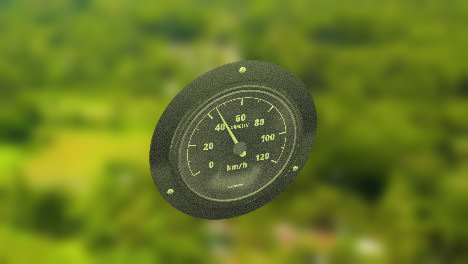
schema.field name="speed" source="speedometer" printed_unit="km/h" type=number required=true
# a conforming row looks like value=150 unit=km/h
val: value=45 unit=km/h
